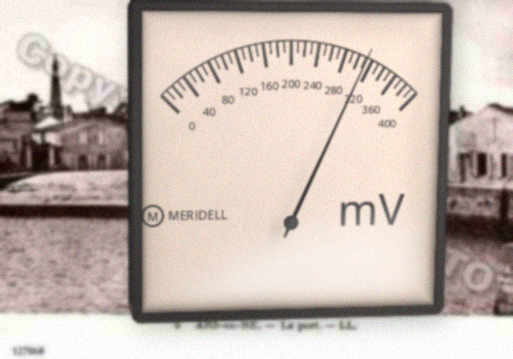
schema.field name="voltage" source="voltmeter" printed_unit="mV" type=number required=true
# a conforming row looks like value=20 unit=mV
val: value=310 unit=mV
